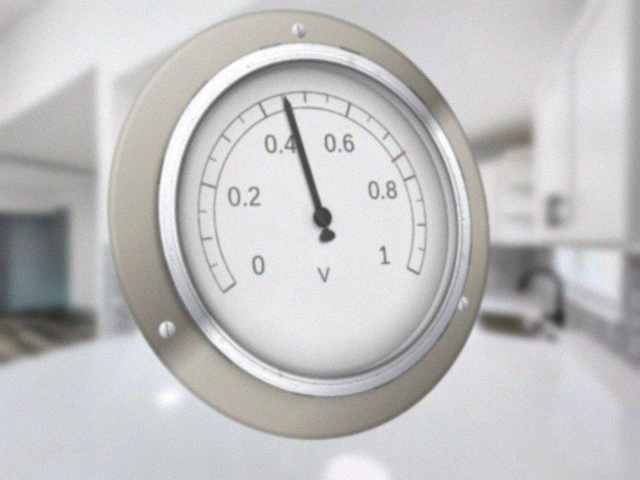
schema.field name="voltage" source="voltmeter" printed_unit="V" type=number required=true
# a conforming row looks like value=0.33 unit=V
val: value=0.45 unit=V
